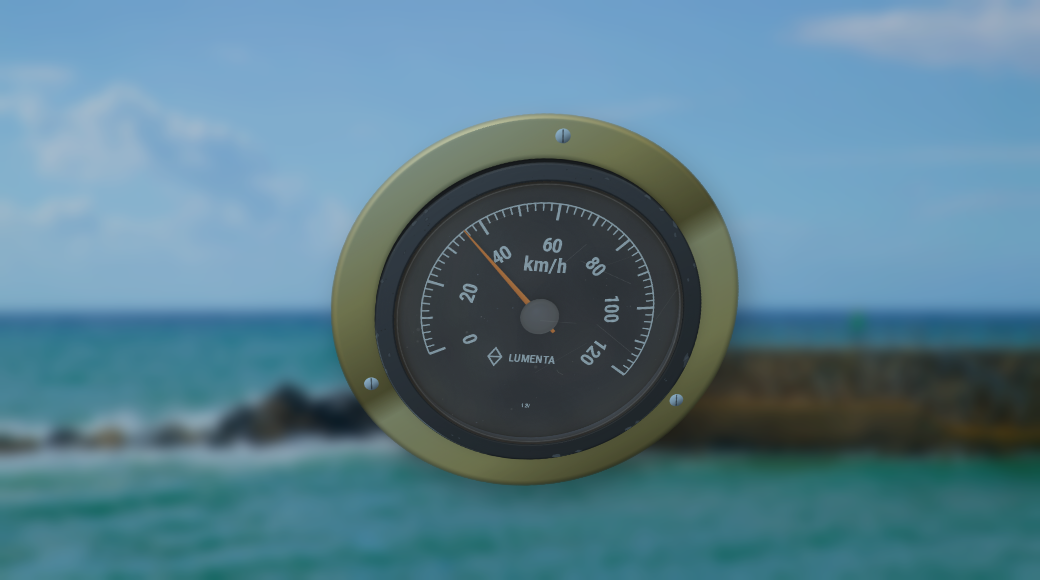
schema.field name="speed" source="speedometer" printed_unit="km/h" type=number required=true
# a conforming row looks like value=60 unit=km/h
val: value=36 unit=km/h
